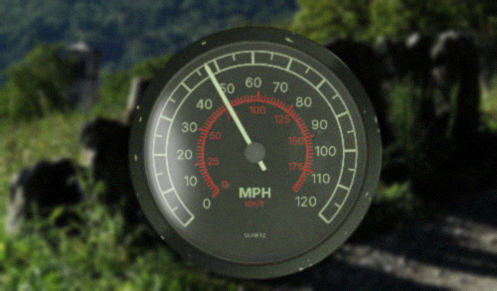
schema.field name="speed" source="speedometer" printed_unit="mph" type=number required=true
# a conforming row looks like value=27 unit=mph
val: value=47.5 unit=mph
